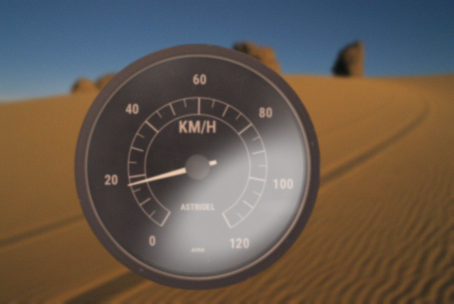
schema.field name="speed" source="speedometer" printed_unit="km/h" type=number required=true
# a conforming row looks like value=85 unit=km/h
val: value=17.5 unit=km/h
